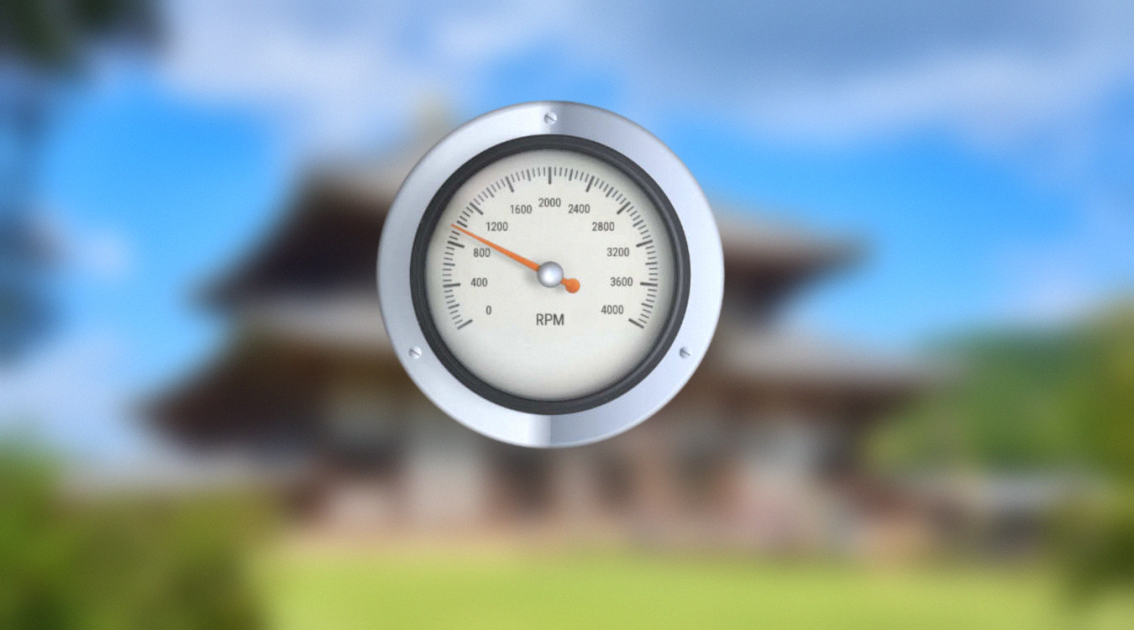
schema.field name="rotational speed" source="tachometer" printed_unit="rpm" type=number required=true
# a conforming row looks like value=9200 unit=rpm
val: value=950 unit=rpm
